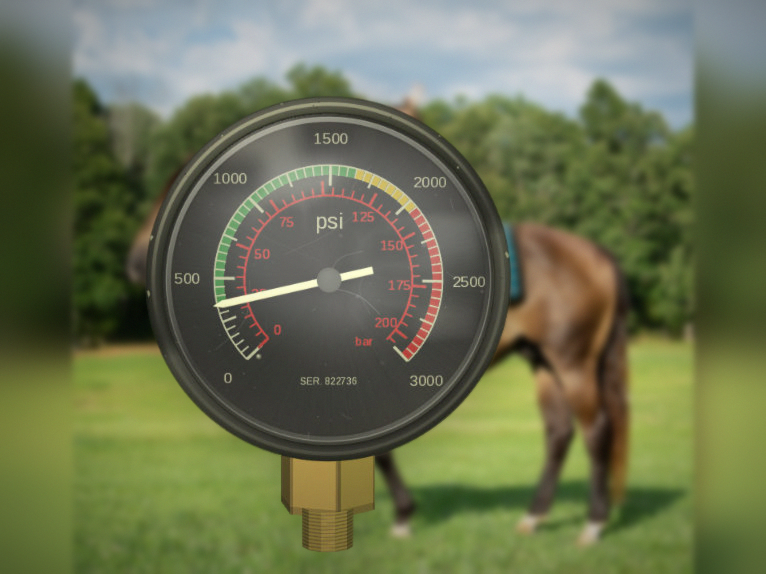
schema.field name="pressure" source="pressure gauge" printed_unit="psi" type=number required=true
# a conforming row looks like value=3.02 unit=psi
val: value=350 unit=psi
